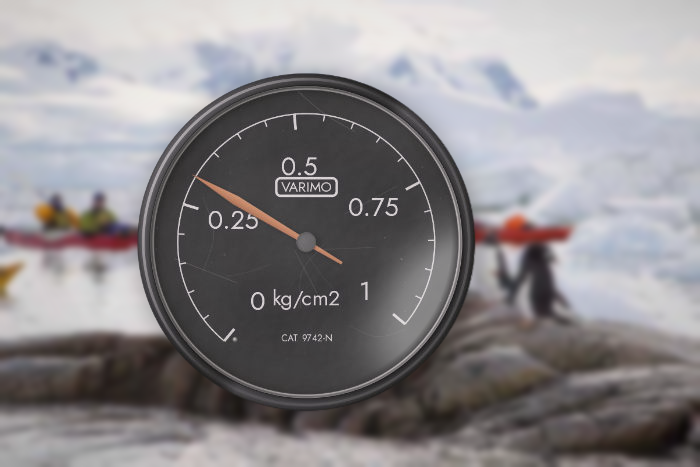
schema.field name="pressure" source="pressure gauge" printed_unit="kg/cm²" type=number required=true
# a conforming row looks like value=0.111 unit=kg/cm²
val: value=0.3 unit=kg/cm²
